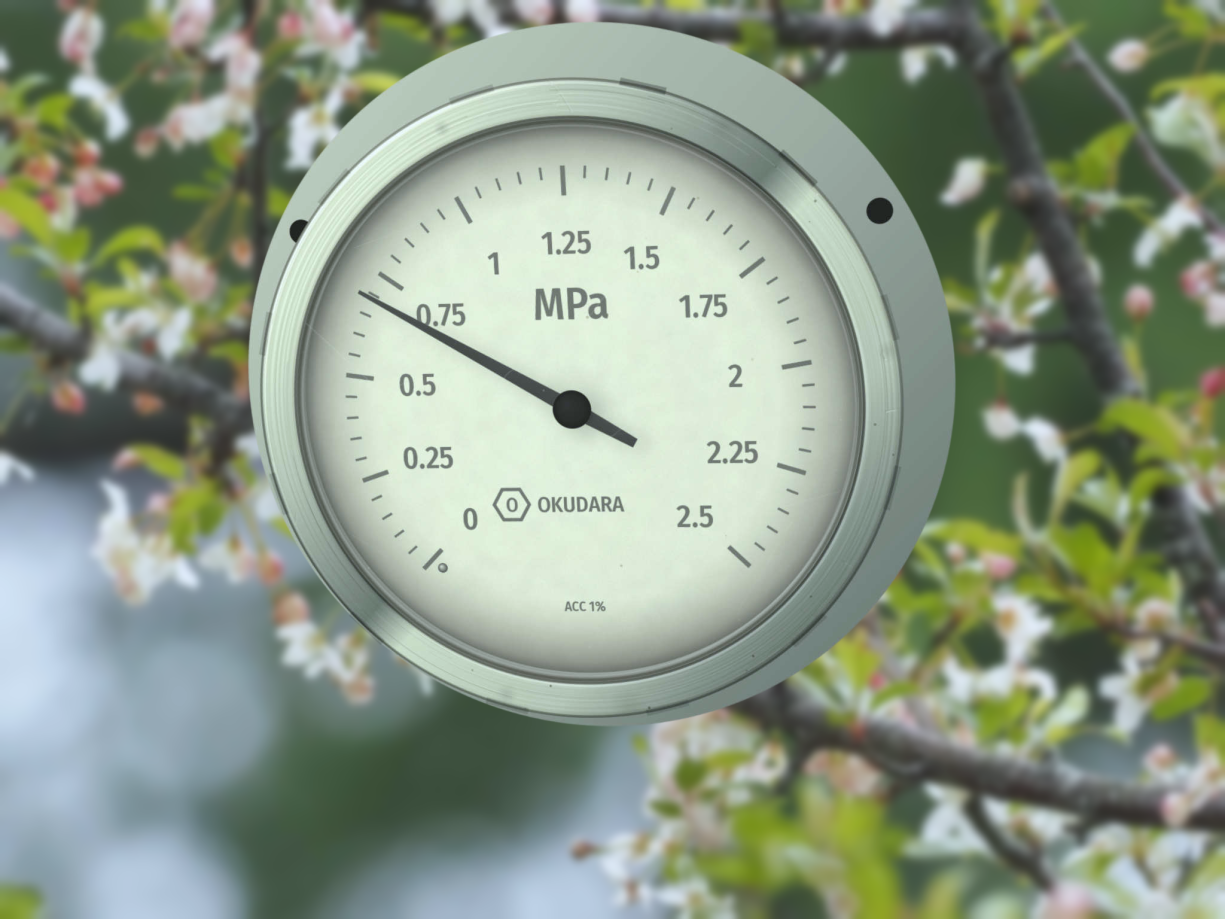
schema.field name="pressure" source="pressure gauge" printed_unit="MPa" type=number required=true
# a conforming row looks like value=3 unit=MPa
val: value=0.7 unit=MPa
